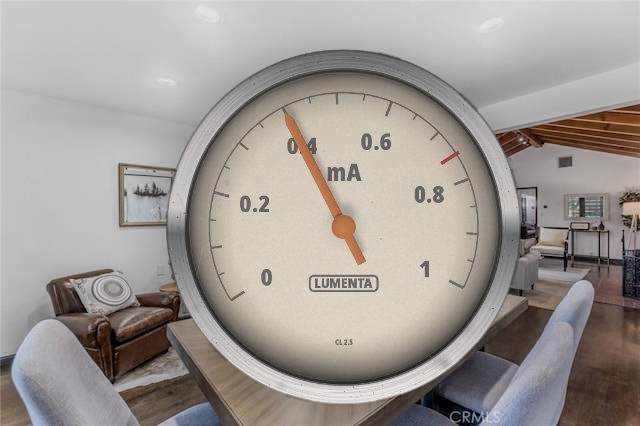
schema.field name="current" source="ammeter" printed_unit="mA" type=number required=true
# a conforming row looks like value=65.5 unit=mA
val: value=0.4 unit=mA
